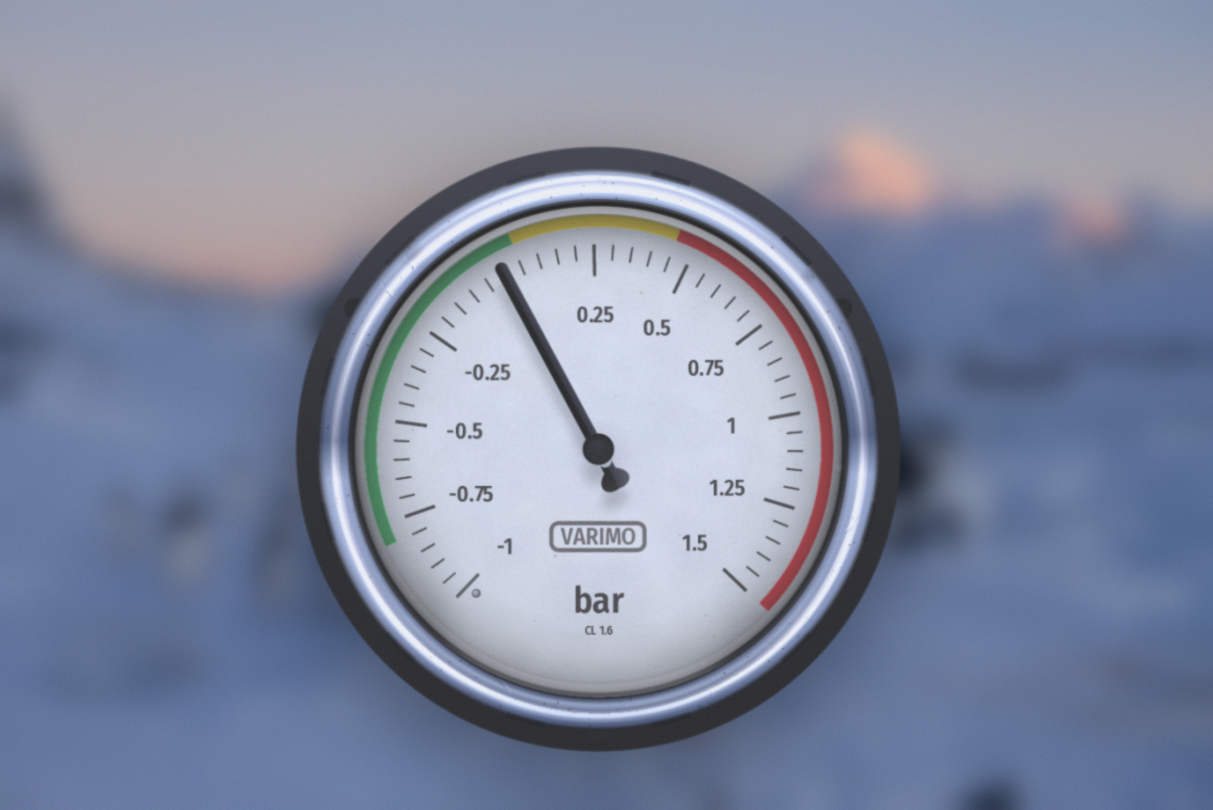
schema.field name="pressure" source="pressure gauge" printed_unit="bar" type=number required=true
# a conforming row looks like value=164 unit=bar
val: value=0 unit=bar
